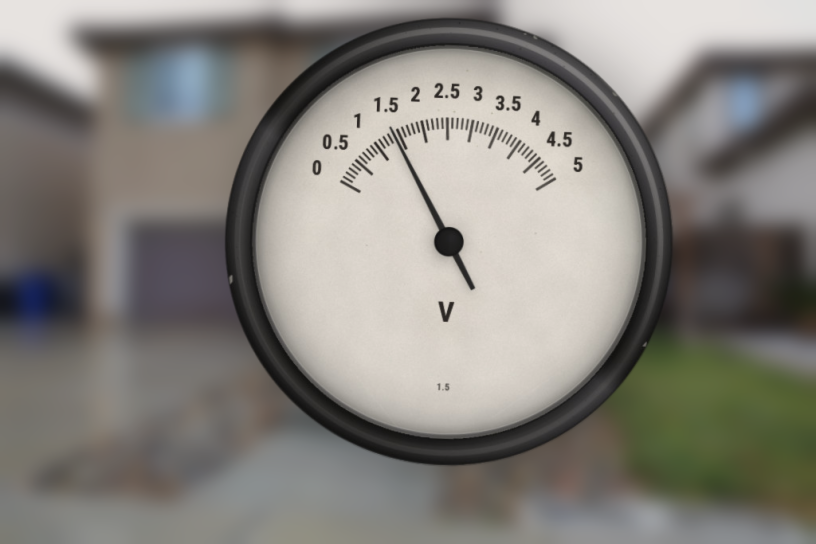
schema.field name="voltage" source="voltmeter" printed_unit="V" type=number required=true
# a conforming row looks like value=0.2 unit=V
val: value=1.4 unit=V
